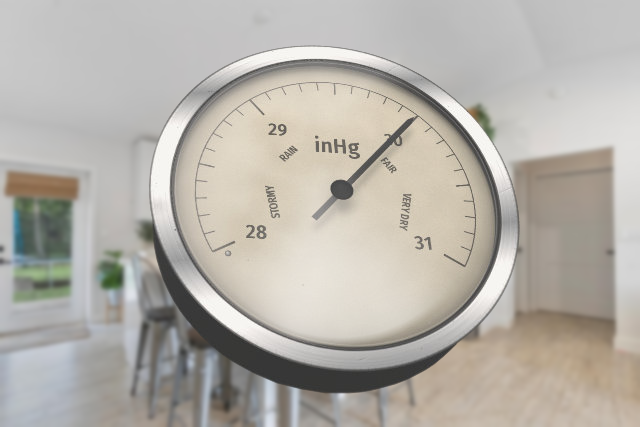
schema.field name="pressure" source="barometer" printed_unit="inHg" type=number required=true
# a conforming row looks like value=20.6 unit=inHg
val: value=30 unit=inHg
